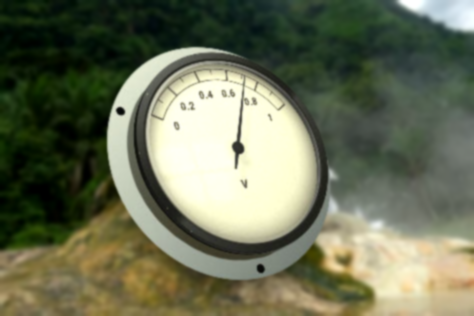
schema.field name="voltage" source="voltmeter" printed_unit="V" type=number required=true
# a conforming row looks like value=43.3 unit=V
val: value=0.7 unit=V
